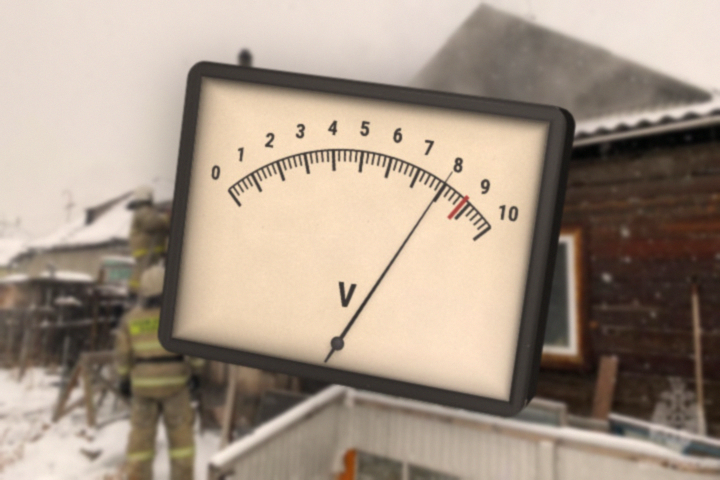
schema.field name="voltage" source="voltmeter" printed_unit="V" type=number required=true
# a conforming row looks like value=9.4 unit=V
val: value=8 unit=V
